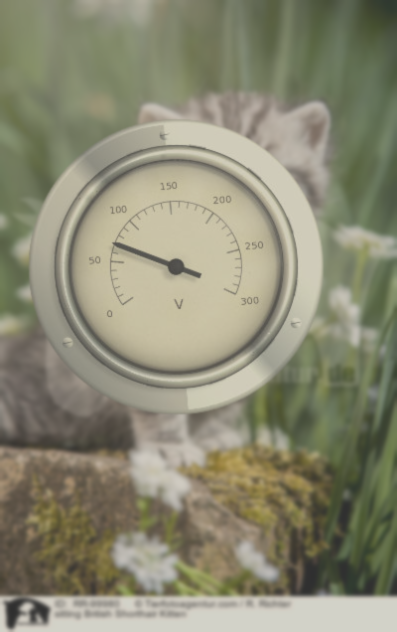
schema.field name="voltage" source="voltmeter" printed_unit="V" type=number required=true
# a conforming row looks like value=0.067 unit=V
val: value=70 unit=V
